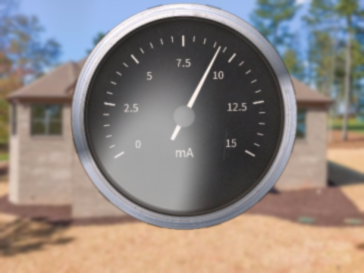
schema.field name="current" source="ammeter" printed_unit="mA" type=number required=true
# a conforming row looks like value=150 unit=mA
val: value=9.25 unit=mA
